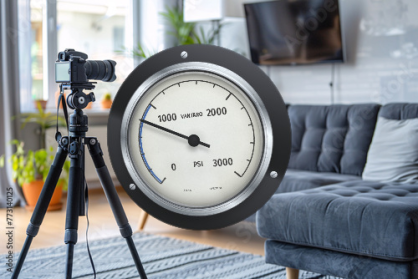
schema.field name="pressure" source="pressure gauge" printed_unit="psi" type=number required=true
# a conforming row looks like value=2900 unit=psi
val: value=800 unit=psi
